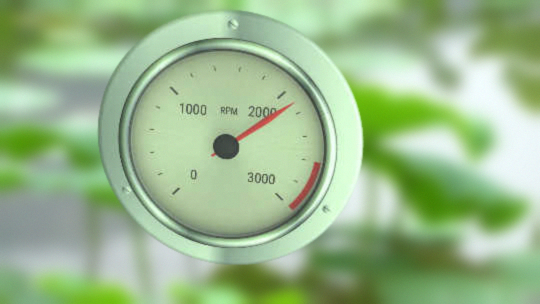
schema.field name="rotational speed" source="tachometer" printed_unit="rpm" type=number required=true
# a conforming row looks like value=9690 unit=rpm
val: value=2100 unit=rpm
